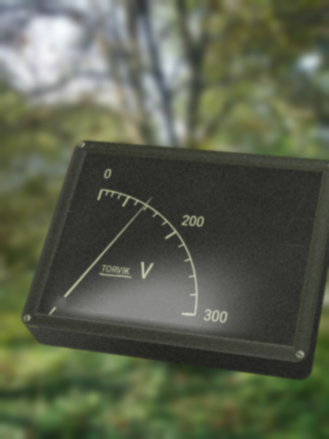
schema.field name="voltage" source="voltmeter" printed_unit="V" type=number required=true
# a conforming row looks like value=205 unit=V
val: value=140 unit=V
